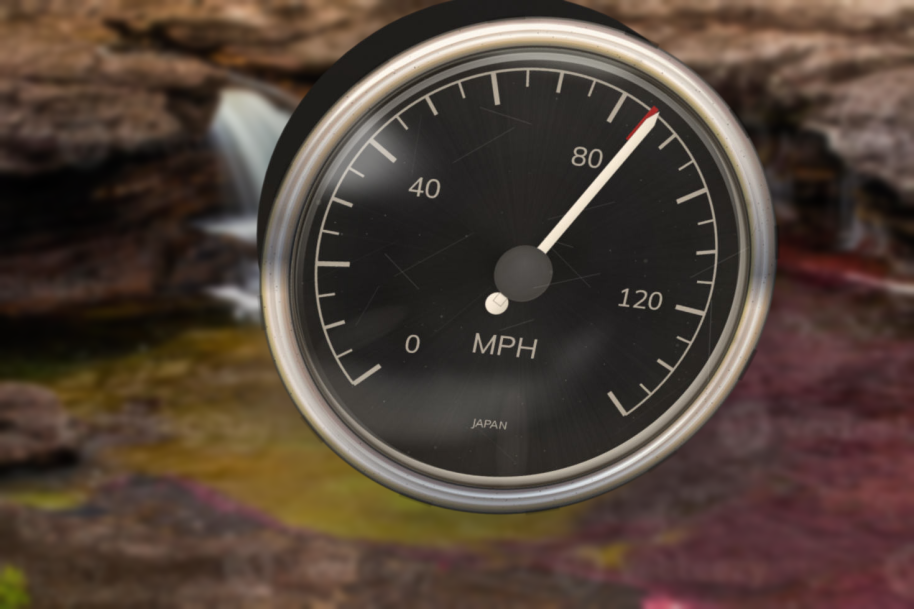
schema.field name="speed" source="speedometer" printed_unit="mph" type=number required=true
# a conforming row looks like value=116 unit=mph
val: value=85 unit=mph
